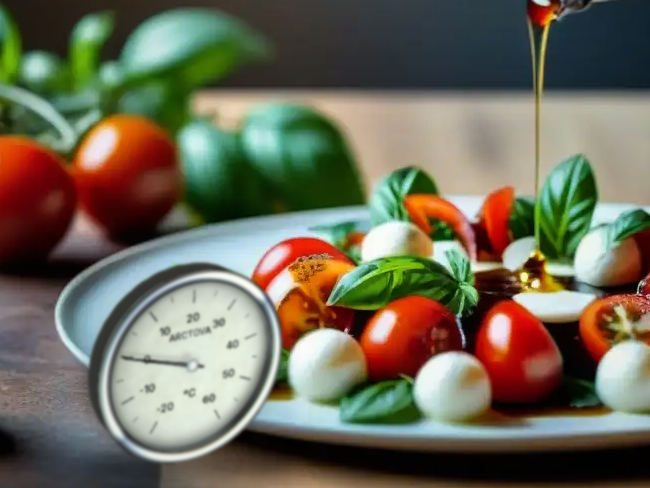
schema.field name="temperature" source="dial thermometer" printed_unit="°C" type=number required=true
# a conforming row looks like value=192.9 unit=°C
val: value=0 unit=°C
